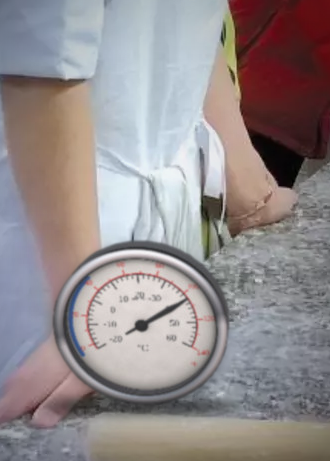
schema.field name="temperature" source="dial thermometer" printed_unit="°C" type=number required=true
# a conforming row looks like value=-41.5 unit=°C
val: value=40 unit=°C
